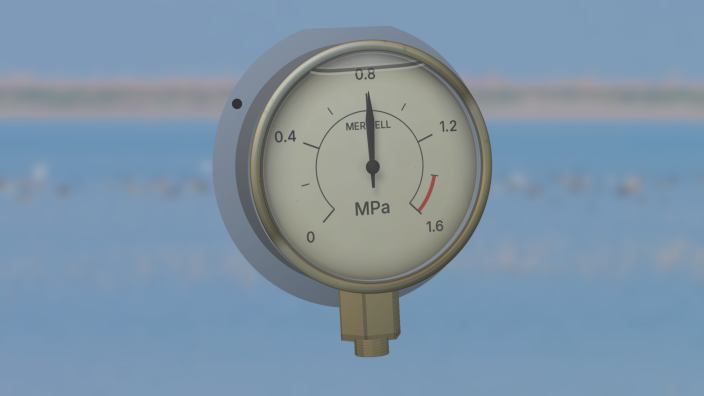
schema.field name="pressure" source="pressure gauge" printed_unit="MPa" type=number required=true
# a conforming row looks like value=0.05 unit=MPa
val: value=0.8 unit=MPa
